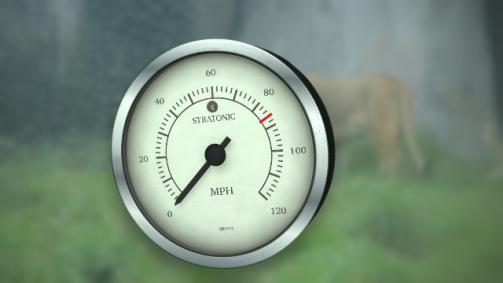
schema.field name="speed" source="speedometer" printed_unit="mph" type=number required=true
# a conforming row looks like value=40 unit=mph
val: value=0 unit=mph
